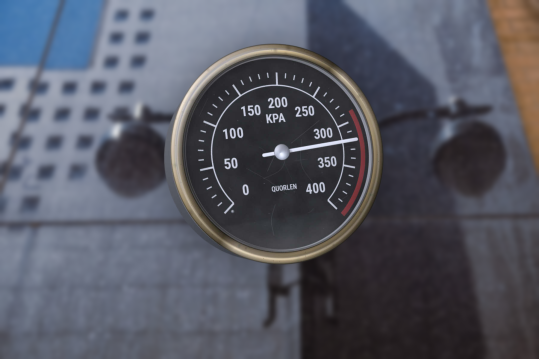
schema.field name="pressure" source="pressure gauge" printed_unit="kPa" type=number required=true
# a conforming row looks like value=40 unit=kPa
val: value=320 unit=kPa
